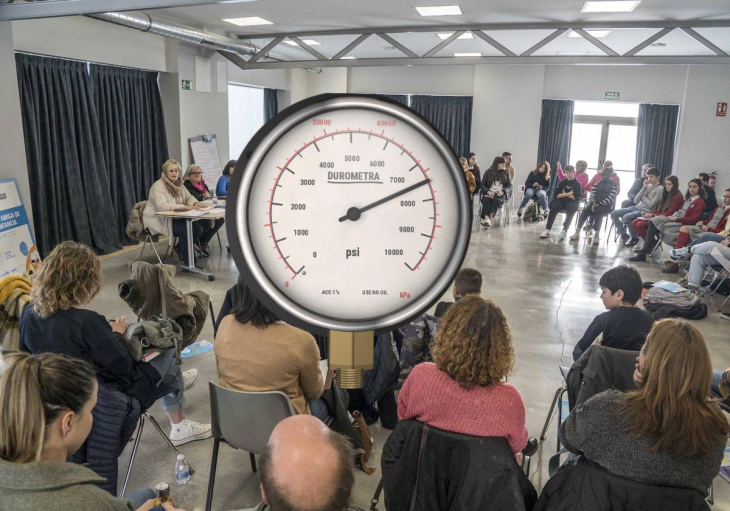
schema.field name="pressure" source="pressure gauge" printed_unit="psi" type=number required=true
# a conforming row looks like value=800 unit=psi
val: value=7500 unit=psi
